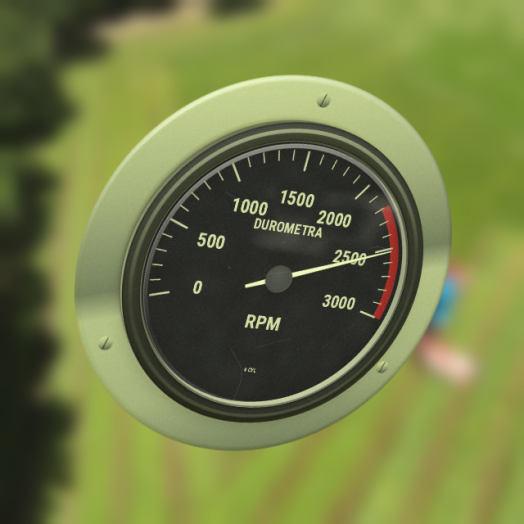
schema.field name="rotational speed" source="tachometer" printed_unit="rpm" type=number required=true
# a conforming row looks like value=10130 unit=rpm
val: value=2500 unit=rpm
